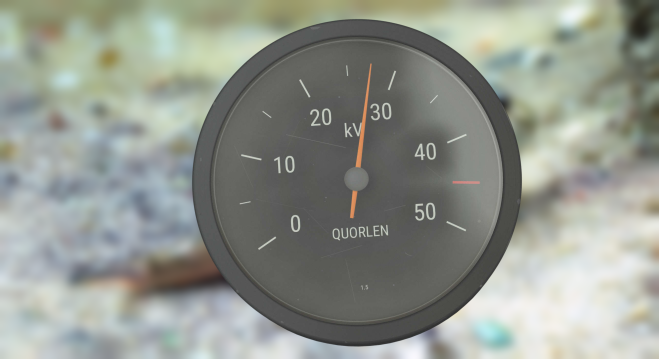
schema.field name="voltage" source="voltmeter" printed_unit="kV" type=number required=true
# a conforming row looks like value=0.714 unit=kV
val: value=27.5 unit=kV
